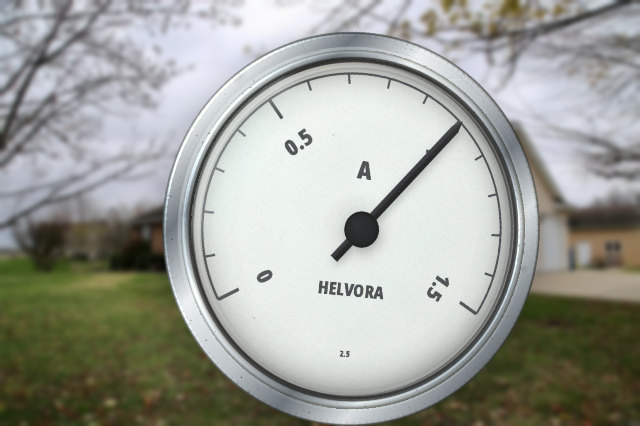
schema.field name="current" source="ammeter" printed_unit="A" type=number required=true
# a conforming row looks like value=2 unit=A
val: value=1 unit=A
